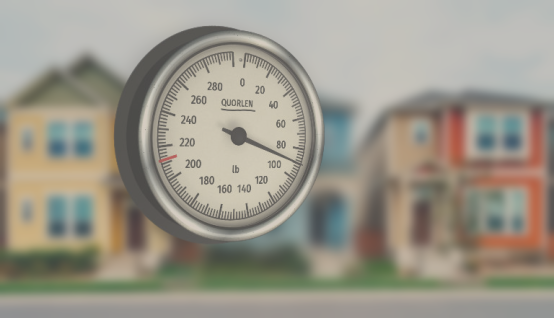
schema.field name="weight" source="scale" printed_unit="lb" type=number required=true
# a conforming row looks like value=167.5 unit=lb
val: value=90 unit=lb
